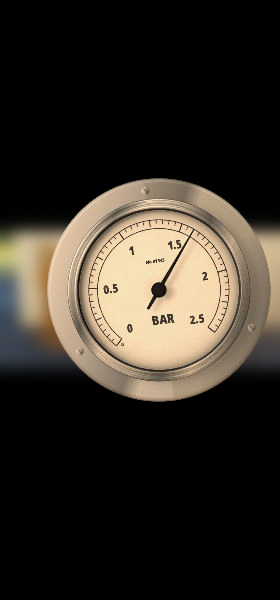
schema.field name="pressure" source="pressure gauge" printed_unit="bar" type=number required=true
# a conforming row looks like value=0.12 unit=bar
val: value=1.6 unit=bar
